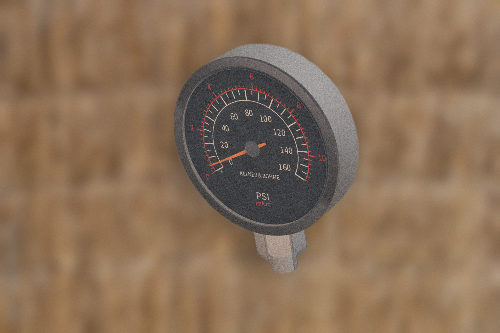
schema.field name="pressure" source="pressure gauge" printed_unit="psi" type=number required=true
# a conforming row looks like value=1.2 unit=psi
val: value=5 unit=psi
